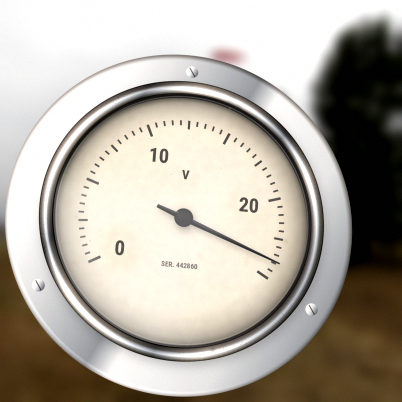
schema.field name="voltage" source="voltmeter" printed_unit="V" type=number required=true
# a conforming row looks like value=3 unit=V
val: value=24 unit=V
